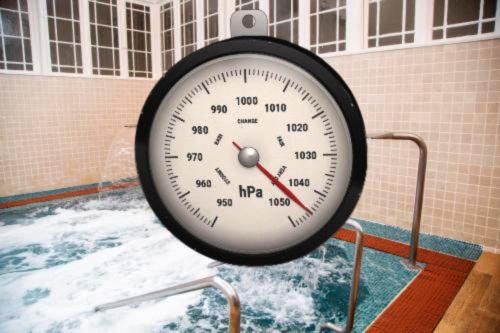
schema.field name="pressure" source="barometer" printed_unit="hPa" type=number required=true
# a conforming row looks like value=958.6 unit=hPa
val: value=1045 unit=hPa
